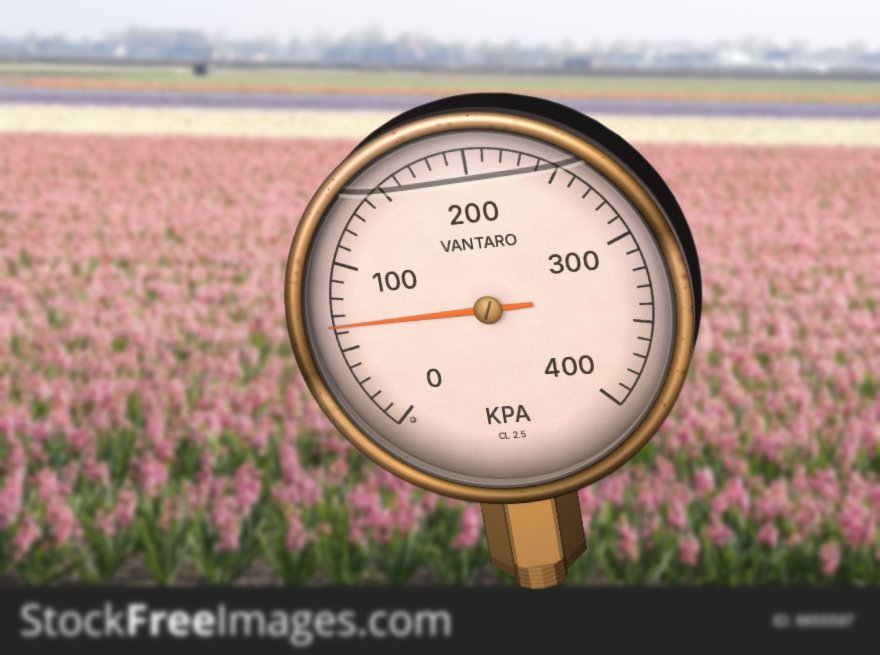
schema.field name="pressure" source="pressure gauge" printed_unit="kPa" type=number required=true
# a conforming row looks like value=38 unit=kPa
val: value=65 unit=kPa
